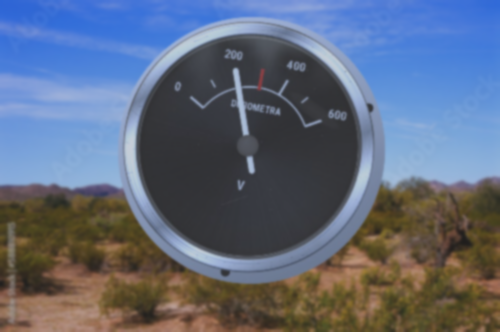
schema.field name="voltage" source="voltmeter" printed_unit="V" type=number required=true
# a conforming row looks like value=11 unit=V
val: value=200 unit=V
